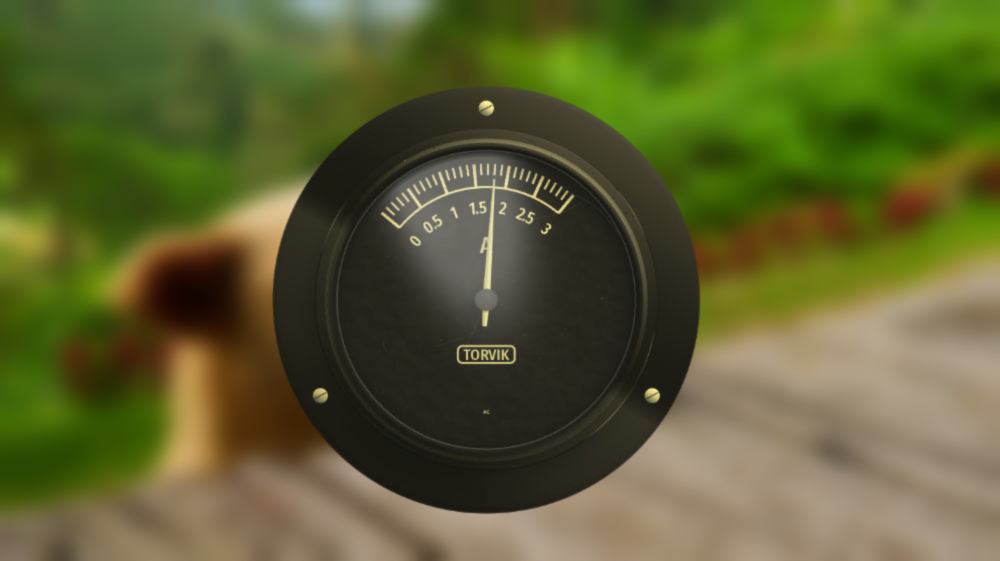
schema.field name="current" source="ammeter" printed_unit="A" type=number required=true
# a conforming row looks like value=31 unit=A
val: value=1.8 unit=A
